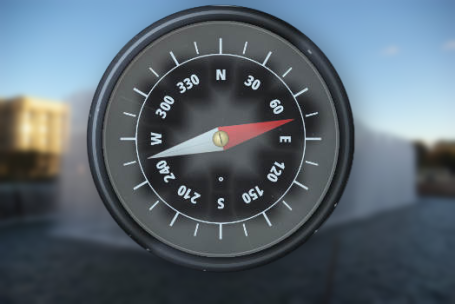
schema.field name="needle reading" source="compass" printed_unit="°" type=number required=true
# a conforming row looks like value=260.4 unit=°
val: value=75 unit=°
